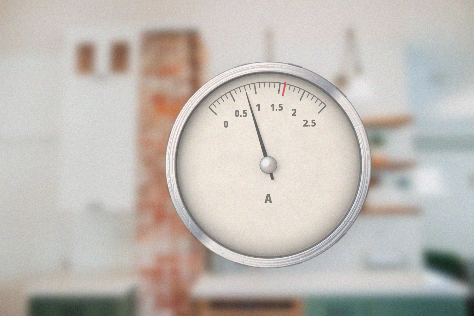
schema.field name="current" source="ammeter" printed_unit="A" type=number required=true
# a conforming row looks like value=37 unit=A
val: value=0.8 unit=A
